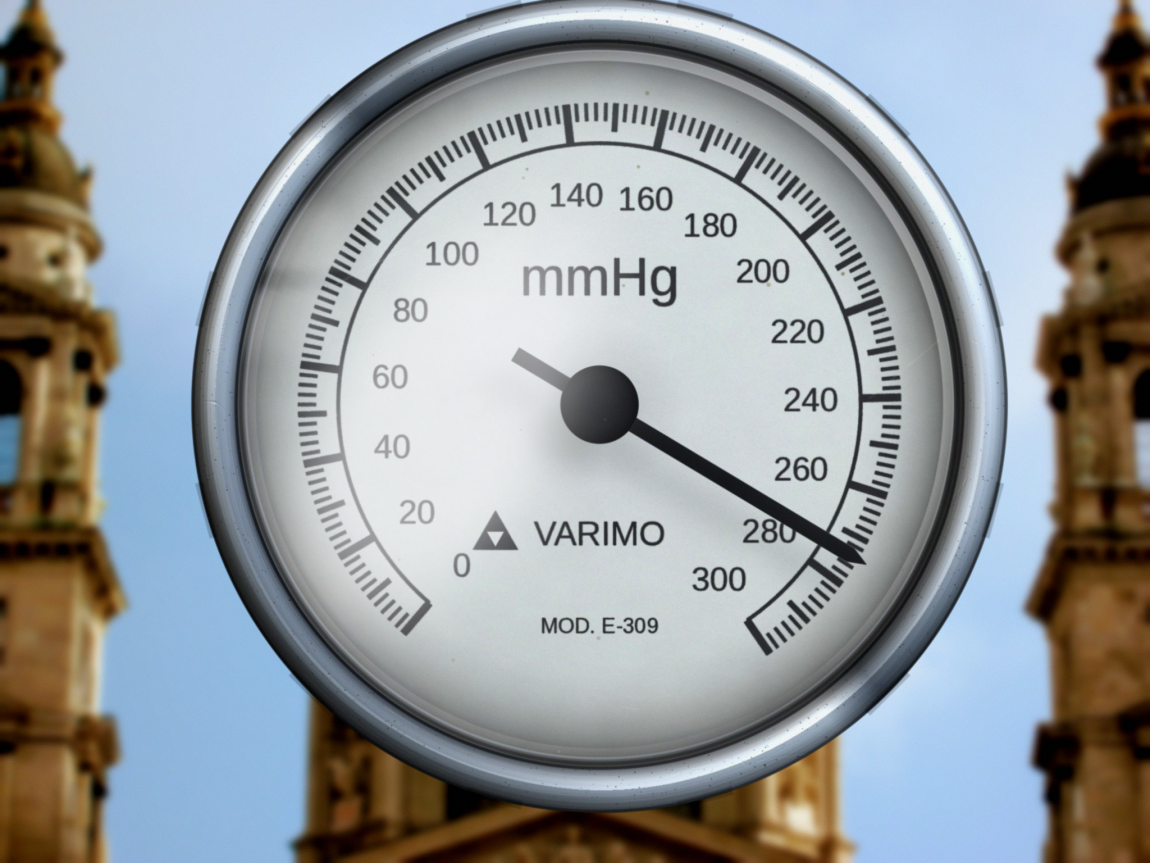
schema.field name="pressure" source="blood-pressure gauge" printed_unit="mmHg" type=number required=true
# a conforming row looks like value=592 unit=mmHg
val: value=274 unit=mmHg
